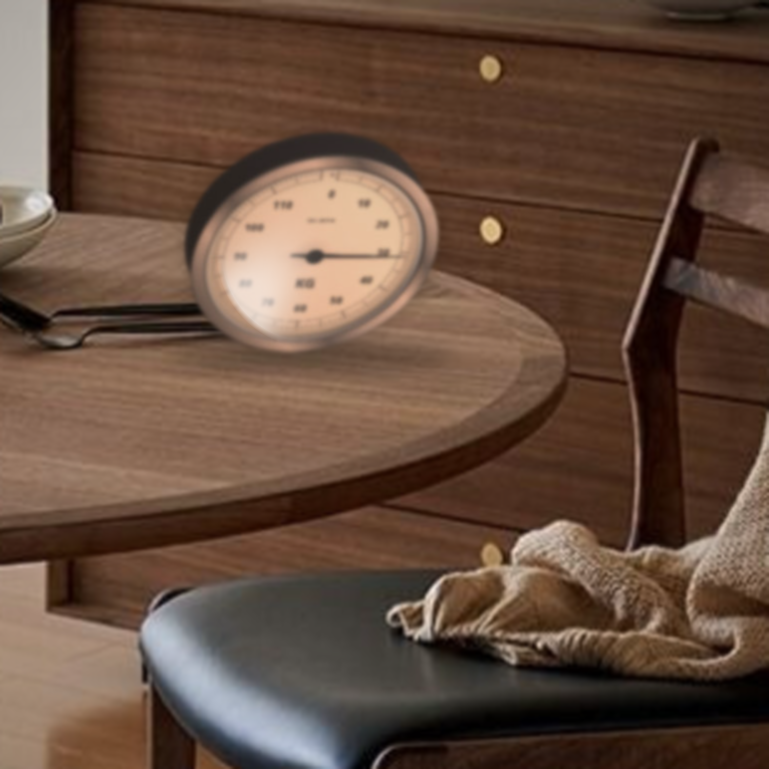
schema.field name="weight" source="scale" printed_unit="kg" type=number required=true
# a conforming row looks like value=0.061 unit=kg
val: value=30 unit=kg
